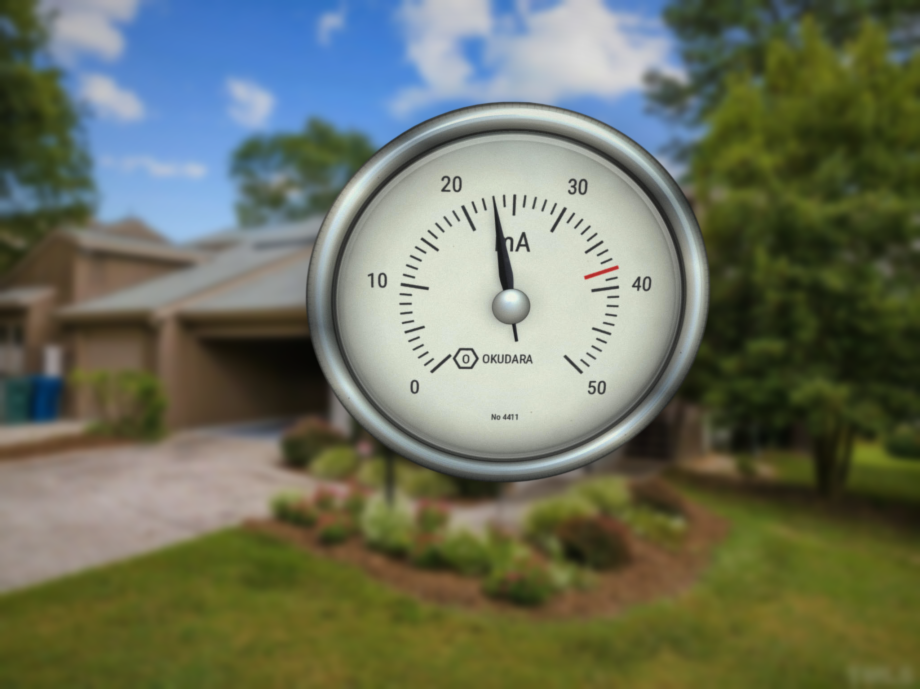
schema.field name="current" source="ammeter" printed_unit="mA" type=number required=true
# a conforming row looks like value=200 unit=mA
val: value=23 unit=mA
